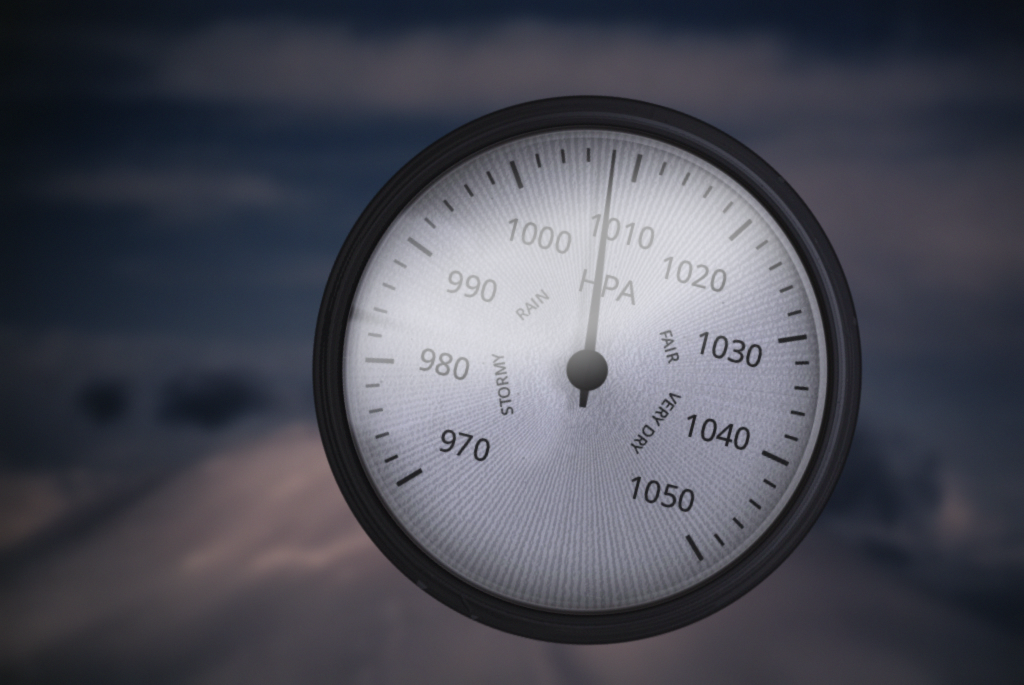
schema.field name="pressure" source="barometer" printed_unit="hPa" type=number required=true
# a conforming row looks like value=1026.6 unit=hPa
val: value=1008 unit=hPa
